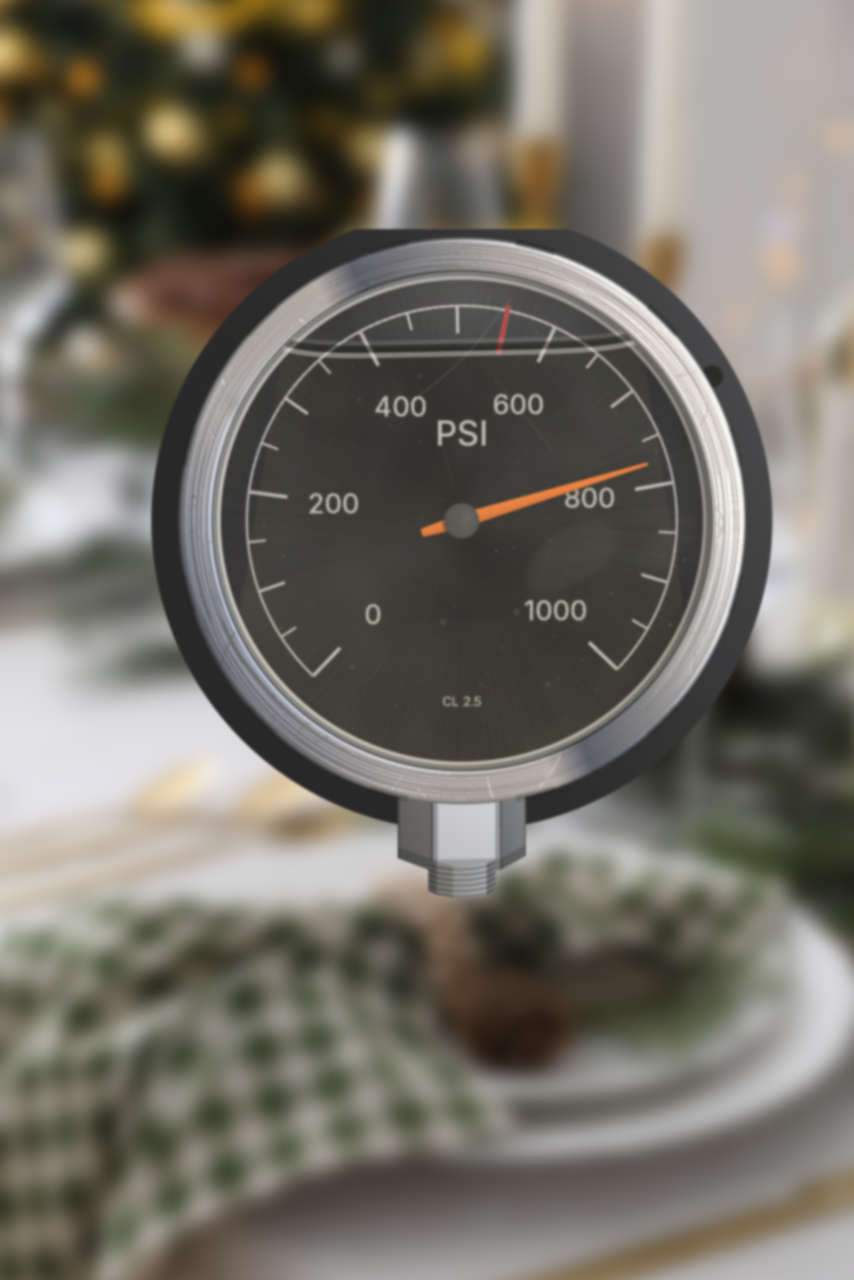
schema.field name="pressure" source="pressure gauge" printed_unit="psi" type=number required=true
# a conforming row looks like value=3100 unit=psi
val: value=775 unit=psi
